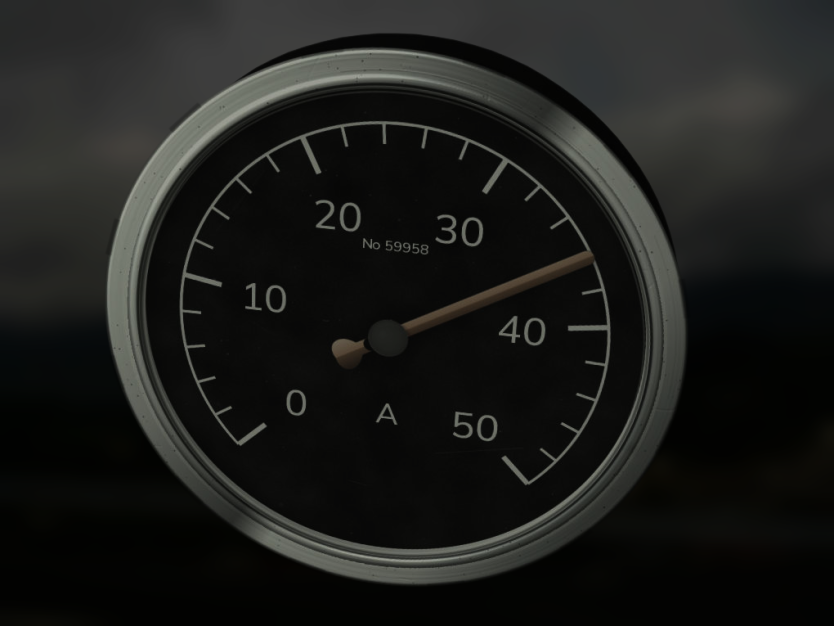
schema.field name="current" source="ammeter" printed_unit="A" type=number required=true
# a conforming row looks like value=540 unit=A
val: value=36 unit=A
